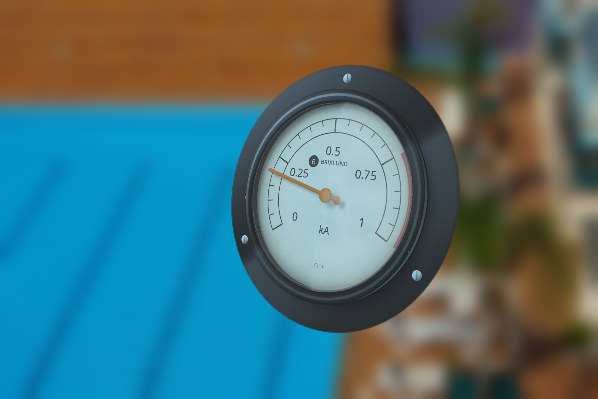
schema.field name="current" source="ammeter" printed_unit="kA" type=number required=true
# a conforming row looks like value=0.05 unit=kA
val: value=0.2 unit=kA
